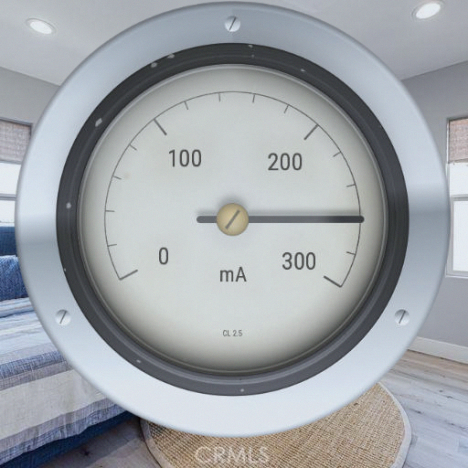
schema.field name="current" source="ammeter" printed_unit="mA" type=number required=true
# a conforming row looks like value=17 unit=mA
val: value=260 unit=mA
